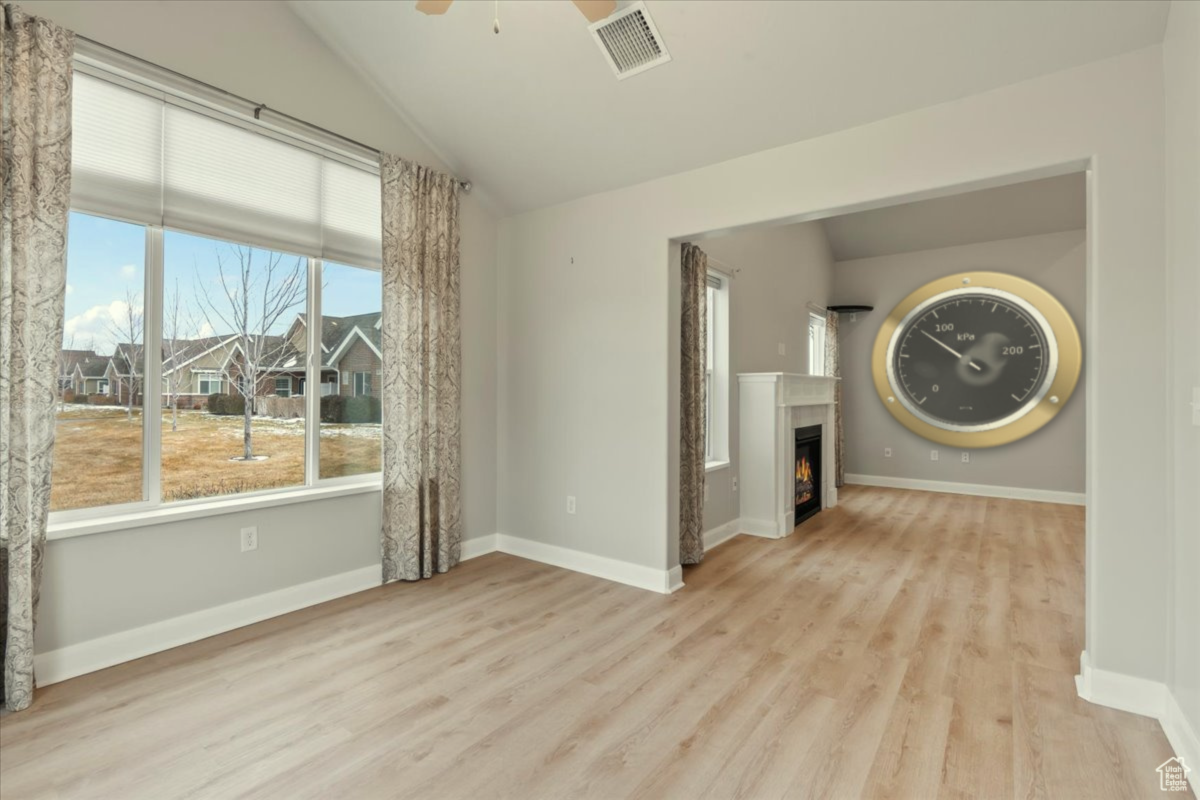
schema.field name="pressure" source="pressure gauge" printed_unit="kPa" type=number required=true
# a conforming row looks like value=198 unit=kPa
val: value=80 unit=kPa
